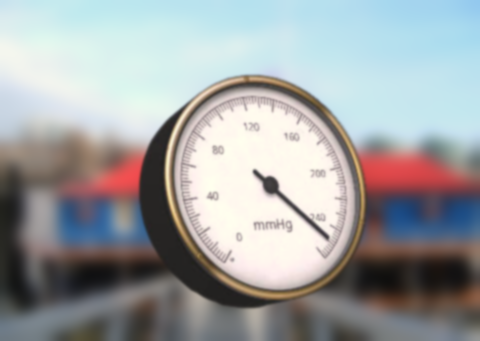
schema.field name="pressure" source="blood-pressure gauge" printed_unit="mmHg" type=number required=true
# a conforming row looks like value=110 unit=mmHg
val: value=250 unit=mmHg
